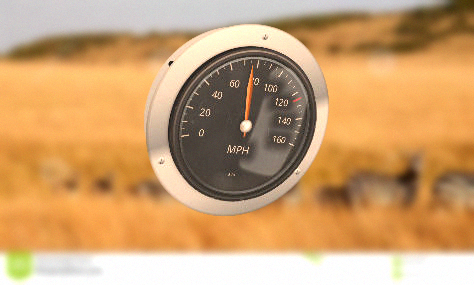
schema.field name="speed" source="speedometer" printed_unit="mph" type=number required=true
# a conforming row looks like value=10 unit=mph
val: value=75 unit=mph
